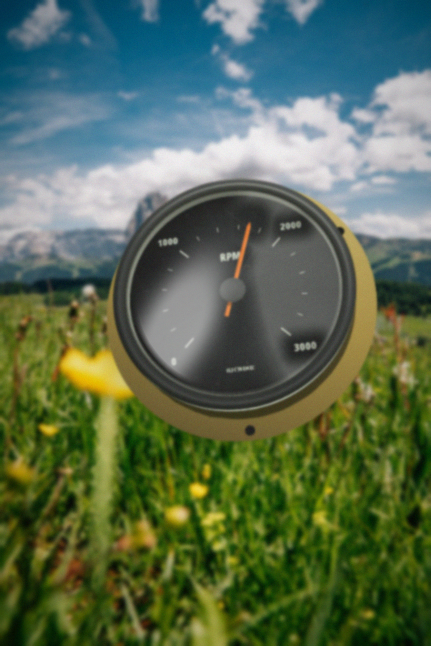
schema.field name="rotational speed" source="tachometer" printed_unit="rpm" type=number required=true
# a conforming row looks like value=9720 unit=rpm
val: value=1700 unit=rpm
